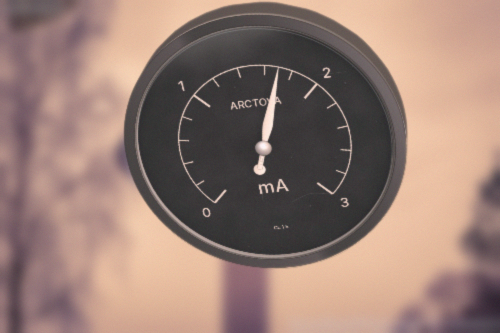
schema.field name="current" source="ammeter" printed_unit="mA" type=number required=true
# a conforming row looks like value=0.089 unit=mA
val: value=1.7 unit=mA
